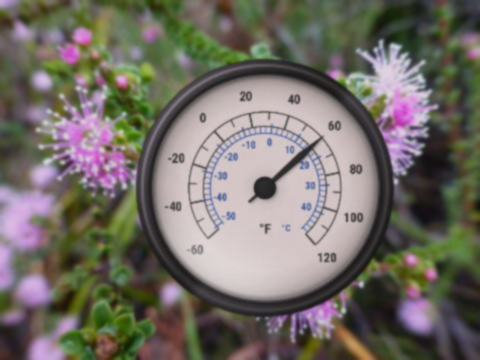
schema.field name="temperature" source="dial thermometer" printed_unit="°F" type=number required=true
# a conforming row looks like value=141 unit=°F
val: value=60 unit=°F
